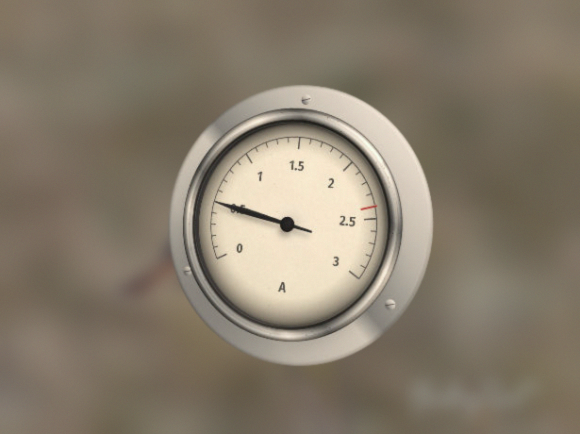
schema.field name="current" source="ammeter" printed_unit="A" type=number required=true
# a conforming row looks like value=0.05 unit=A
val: value=0.5 unit=A
